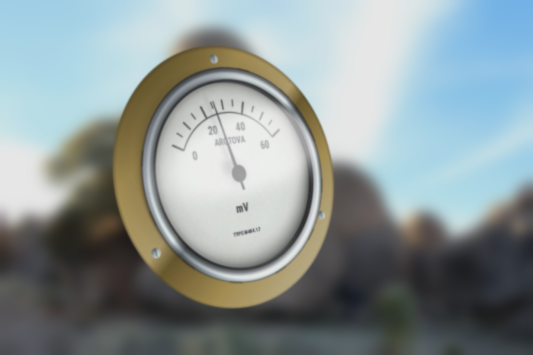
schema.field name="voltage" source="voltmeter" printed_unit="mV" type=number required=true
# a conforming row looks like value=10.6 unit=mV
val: value=25 unit=mV
